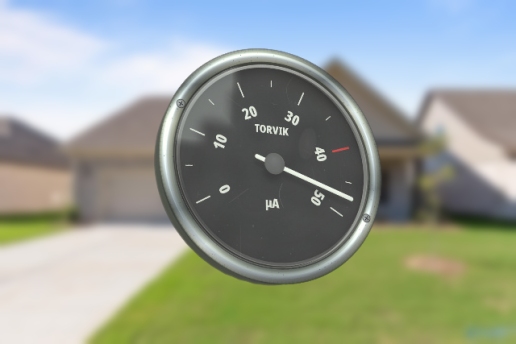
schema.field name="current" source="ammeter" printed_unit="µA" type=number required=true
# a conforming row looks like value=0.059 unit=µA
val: value=47.5 unit=µA
